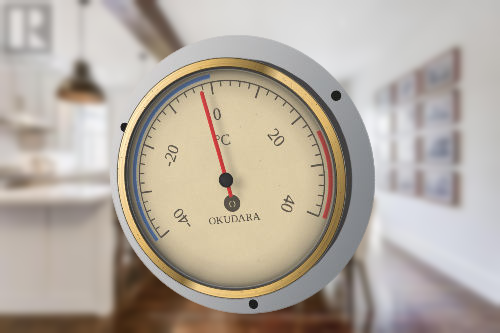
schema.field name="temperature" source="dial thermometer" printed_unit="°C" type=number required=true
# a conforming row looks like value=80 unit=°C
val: value=-2 unit=°C
